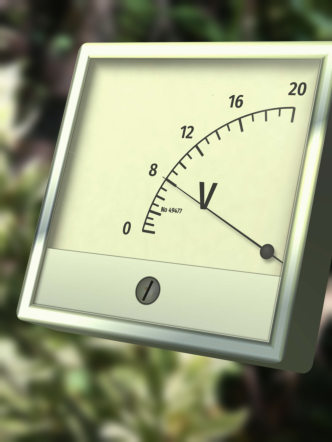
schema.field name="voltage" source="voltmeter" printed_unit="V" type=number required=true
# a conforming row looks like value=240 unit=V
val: value=8 unit=V
